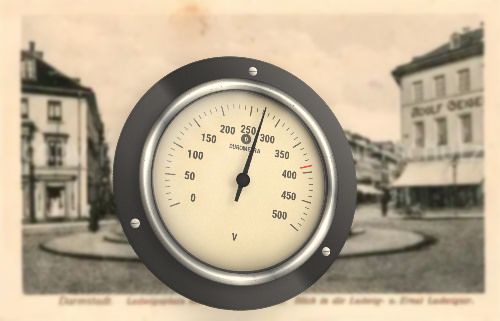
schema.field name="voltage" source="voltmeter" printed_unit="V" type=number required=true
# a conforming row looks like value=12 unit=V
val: value=270 unit=V
